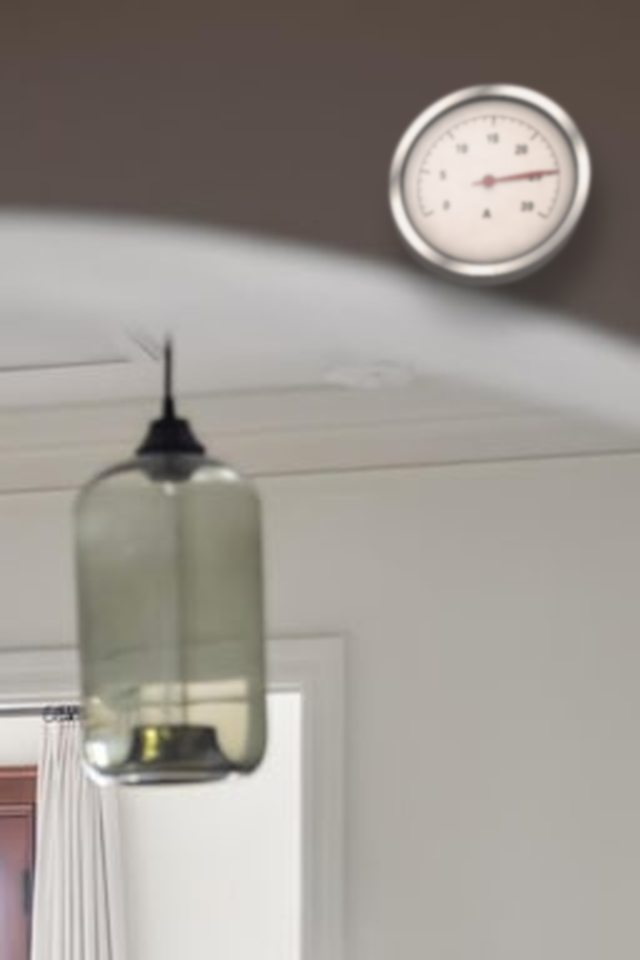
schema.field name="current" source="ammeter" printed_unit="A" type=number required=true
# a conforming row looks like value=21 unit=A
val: value=25 unit=A
